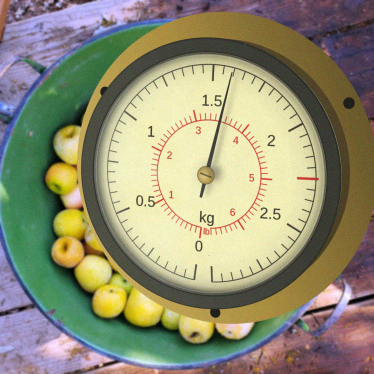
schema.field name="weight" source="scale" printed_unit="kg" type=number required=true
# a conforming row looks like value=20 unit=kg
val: value=1.6 unit=kg
